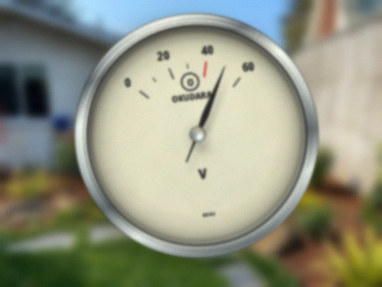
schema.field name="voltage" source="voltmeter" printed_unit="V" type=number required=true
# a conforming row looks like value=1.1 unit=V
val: value=50 unit=V
